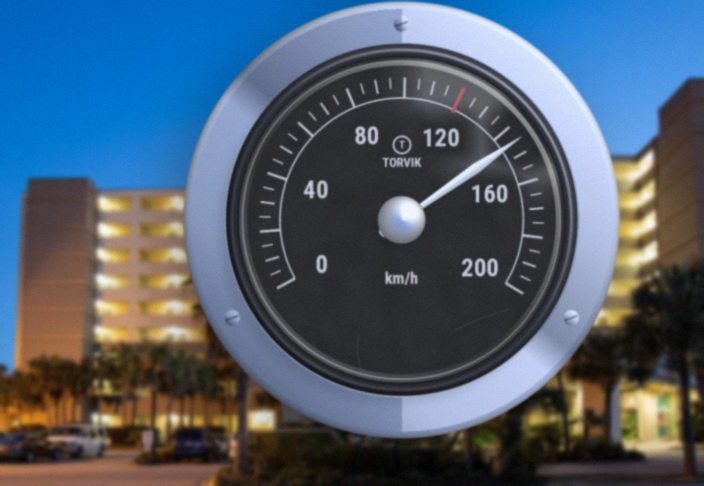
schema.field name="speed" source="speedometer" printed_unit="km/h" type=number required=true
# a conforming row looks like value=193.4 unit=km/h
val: value=145 unit=km/h
